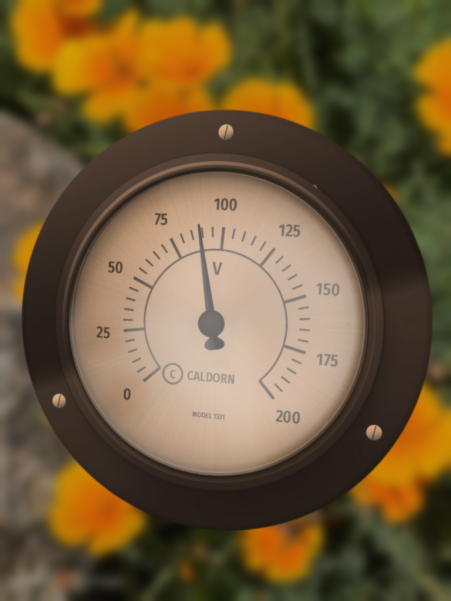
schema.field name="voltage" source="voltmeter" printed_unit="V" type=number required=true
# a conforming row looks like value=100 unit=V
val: value=90 unit=V
